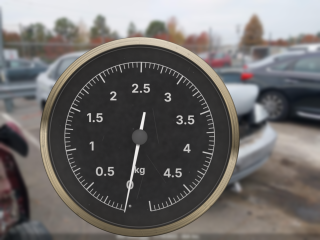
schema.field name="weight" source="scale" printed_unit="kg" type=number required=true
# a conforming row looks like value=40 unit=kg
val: value=0 unit=kg
